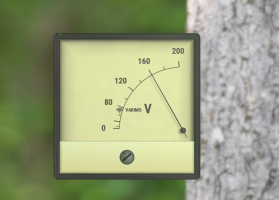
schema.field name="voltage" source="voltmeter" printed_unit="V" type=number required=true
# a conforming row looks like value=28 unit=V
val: value=160 unit=V
